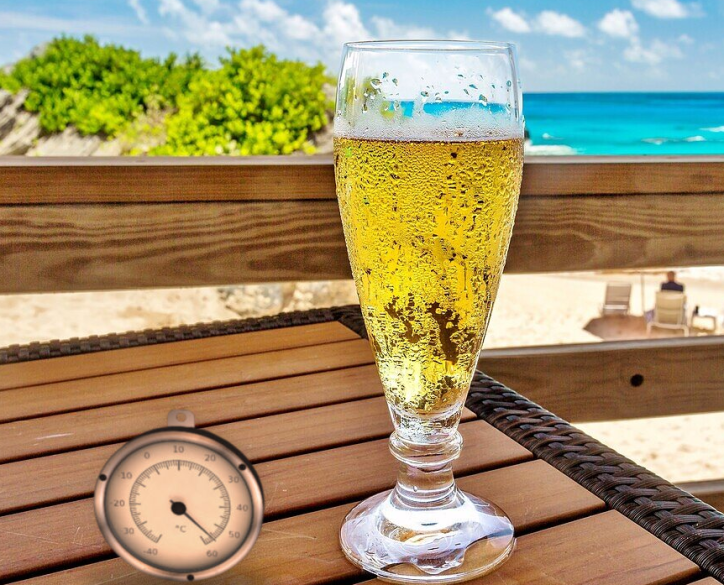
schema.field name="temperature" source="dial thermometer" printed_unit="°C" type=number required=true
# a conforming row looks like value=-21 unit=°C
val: value=55 unit=°C
